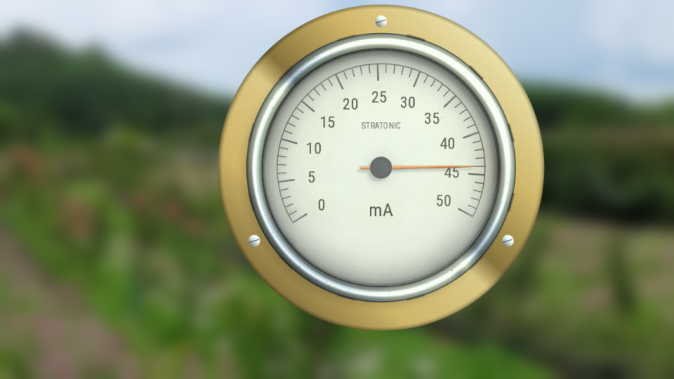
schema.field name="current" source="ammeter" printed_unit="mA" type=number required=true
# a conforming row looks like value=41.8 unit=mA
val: value=44 unit=mA
